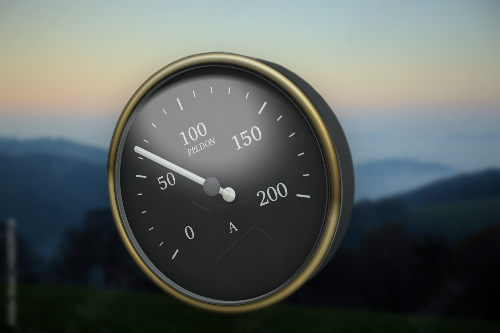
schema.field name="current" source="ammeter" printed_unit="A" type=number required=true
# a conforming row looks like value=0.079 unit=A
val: value=65 unit=A
